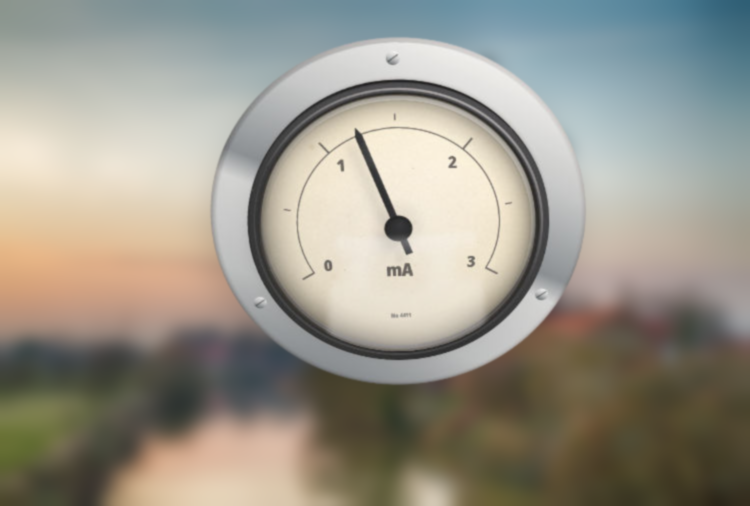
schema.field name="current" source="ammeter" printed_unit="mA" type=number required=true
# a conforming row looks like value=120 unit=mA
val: value=1.25 unit=mA
